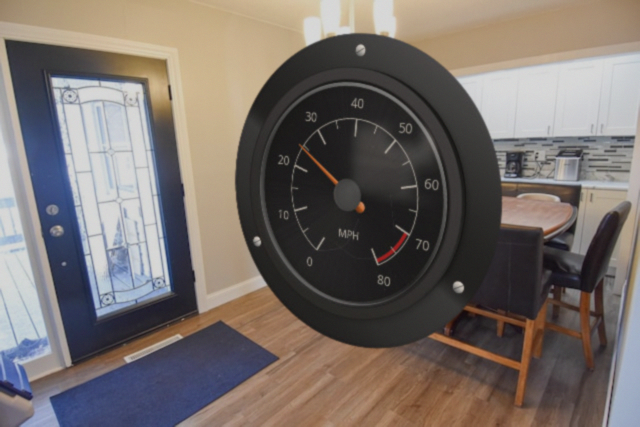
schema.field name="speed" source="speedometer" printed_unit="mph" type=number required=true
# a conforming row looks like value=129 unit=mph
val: value=25 unit=mph
